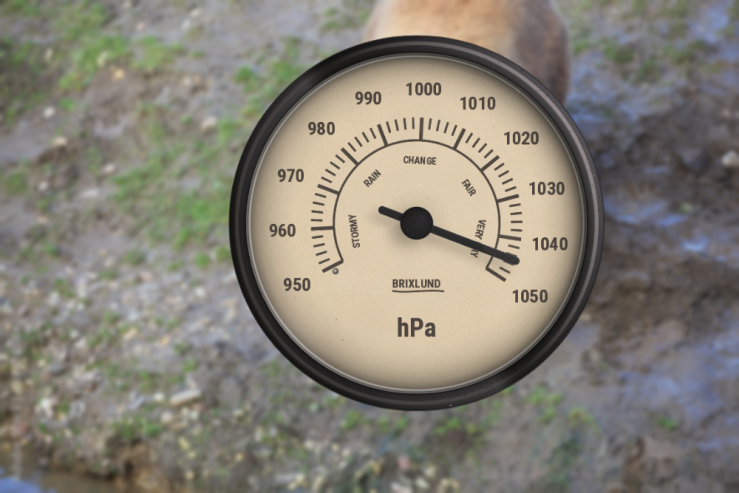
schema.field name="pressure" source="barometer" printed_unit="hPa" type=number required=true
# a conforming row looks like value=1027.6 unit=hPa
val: value=1045 unit=hPa
